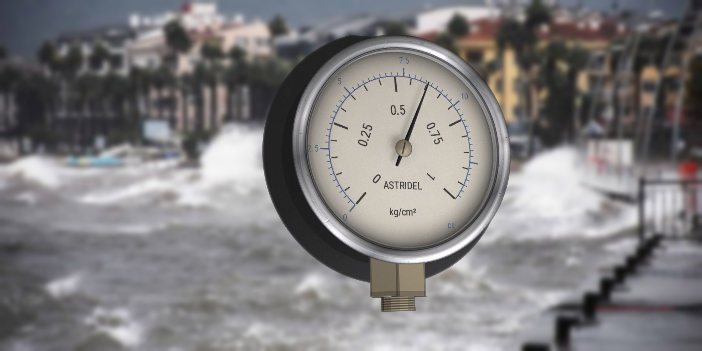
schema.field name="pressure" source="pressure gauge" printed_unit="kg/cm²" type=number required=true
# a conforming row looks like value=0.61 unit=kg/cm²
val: value=0.6 unit=kg/cm²
